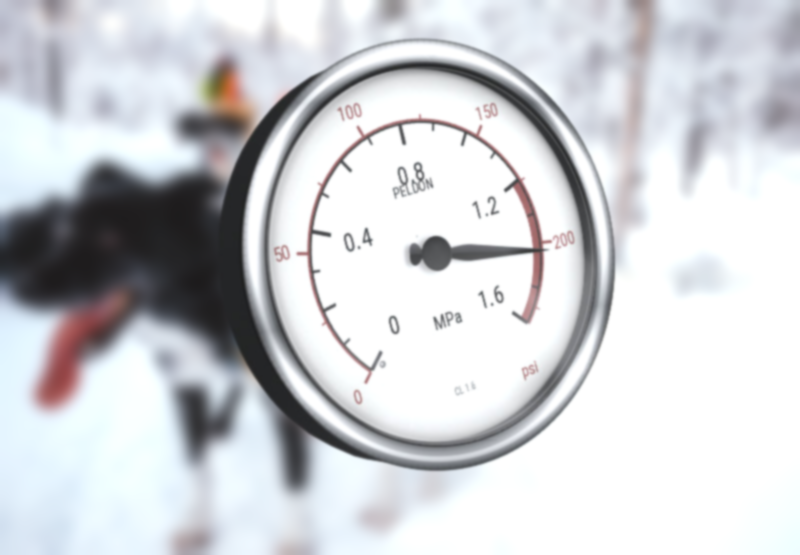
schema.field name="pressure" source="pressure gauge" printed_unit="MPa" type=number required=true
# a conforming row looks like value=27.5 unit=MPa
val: value=1.4 unit=MPa
